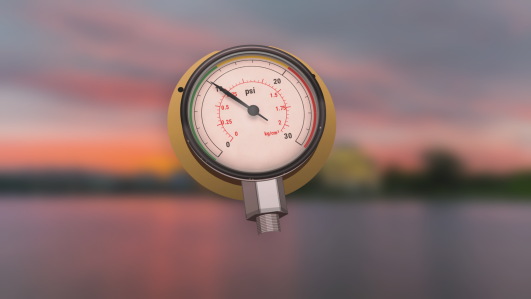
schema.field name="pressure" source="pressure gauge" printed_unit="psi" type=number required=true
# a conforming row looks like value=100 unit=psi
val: value=10 unit=psi
